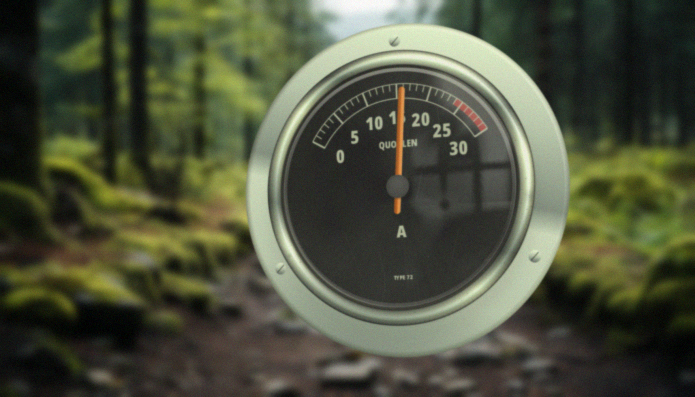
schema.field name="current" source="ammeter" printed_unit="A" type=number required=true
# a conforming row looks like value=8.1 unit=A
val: value=16 unit=A
